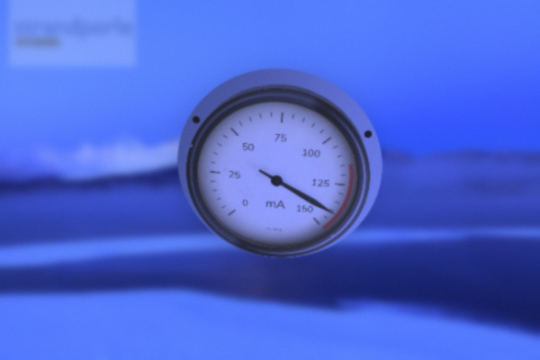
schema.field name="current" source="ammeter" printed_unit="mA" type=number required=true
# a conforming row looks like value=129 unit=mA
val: value=140 unit=mA
